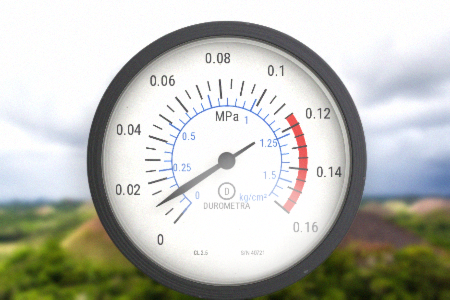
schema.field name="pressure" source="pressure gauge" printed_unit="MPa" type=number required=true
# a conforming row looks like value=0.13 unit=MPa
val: value=0.01 unit=MPa
